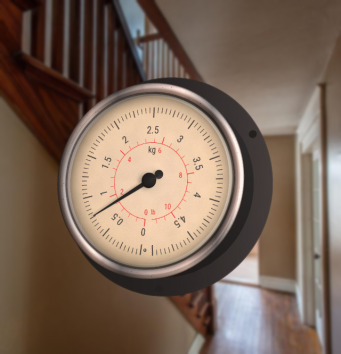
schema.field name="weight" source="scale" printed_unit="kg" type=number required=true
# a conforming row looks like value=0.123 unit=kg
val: value=0.75 unit=kg
